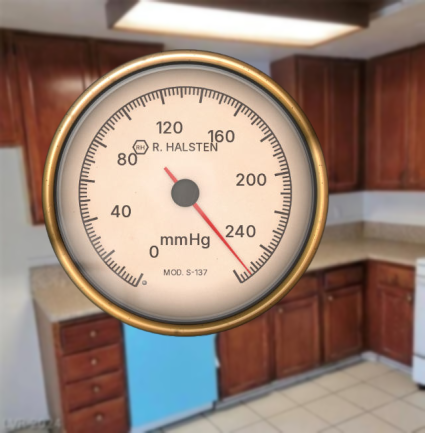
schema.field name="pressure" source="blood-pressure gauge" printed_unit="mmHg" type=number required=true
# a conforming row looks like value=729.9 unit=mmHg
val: value=254 unit=mmHg
